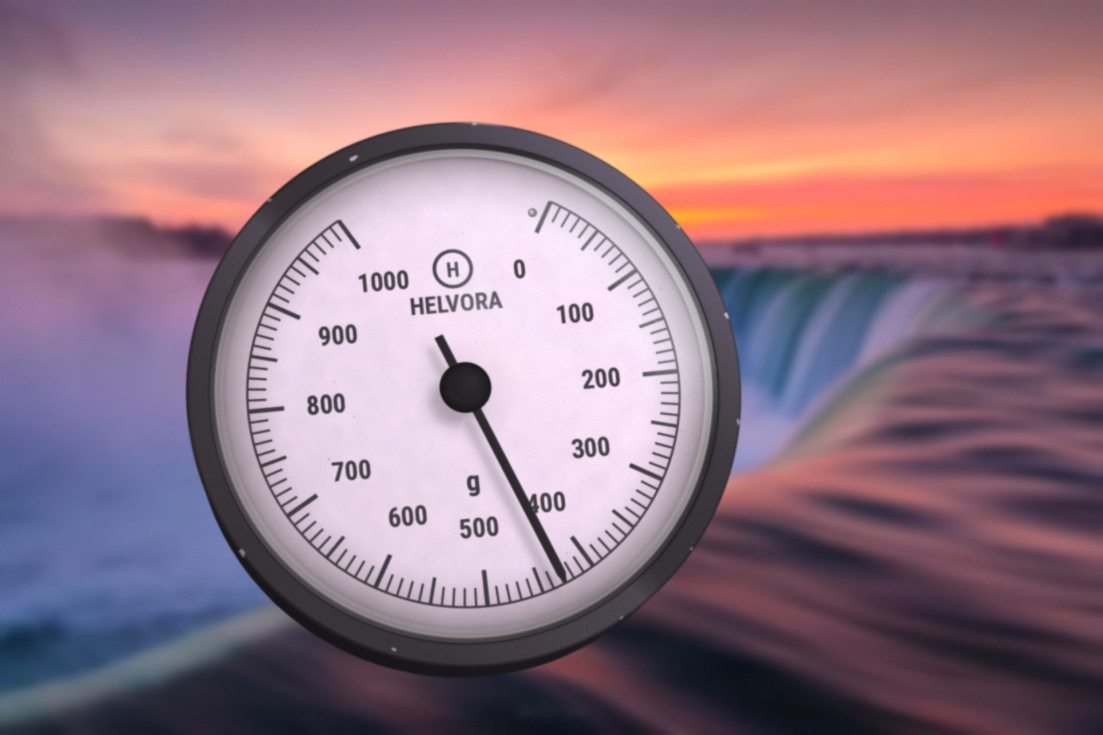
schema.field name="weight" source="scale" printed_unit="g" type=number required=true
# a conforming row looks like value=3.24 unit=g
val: value=430 unit=g
